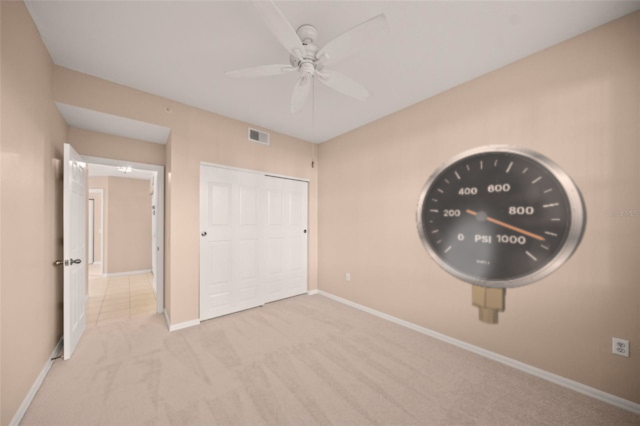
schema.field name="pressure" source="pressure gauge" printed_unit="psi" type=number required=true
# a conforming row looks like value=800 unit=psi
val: value=925 unit=psi
